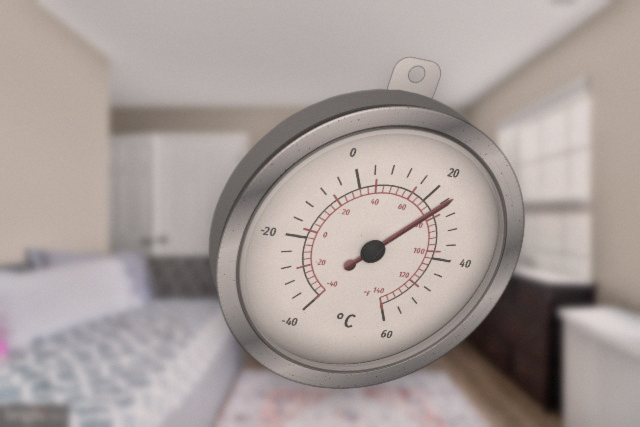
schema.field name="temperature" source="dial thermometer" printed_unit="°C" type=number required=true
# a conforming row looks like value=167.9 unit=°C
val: value=24 unit=°C
